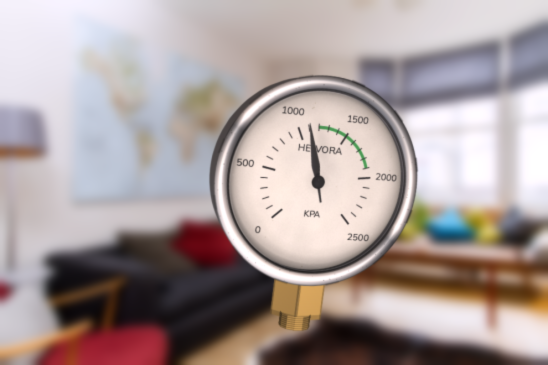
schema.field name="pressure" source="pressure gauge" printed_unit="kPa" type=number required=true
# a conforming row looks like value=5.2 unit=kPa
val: value=1100 unit=kPa
